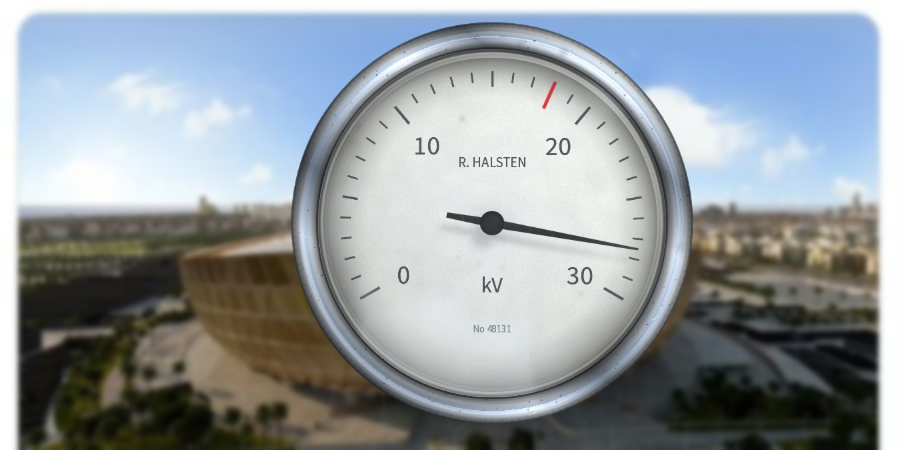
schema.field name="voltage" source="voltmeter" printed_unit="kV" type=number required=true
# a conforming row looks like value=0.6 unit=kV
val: value=27.5 unit=kV
